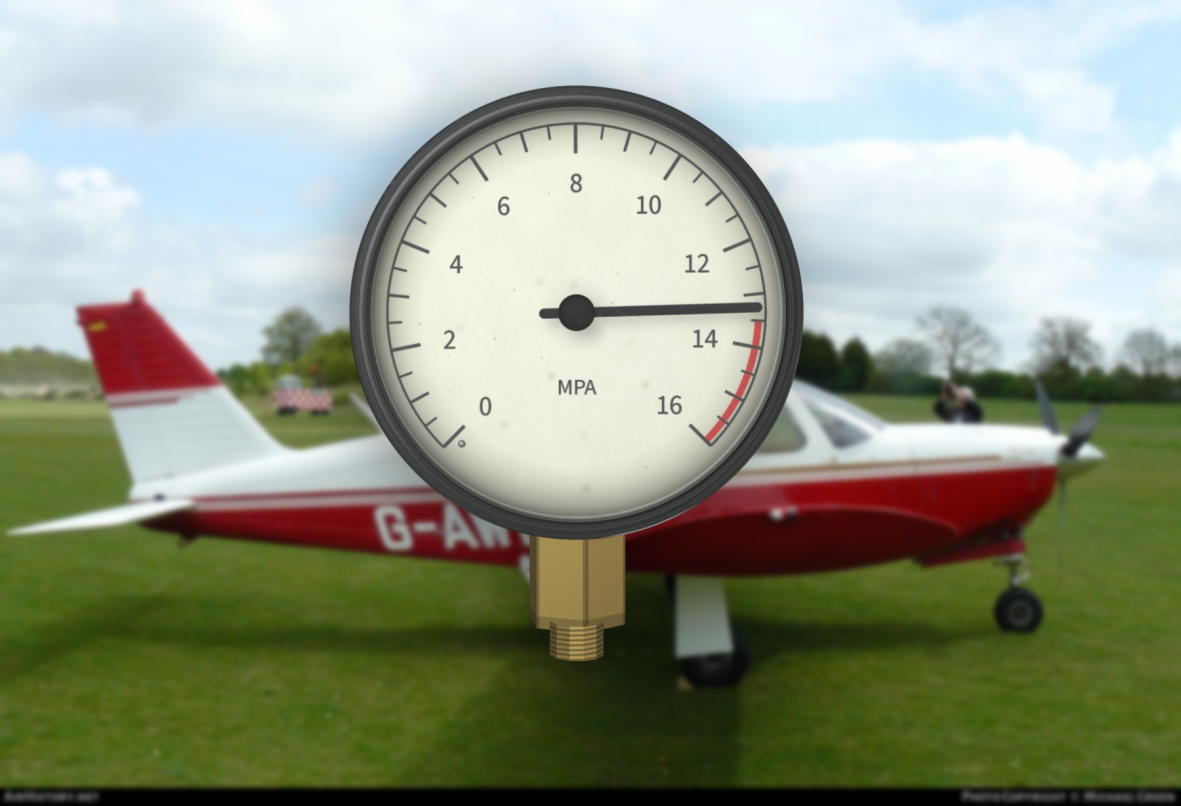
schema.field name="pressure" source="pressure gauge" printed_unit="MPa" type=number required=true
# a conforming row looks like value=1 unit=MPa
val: value=13.25 unit=MPa
